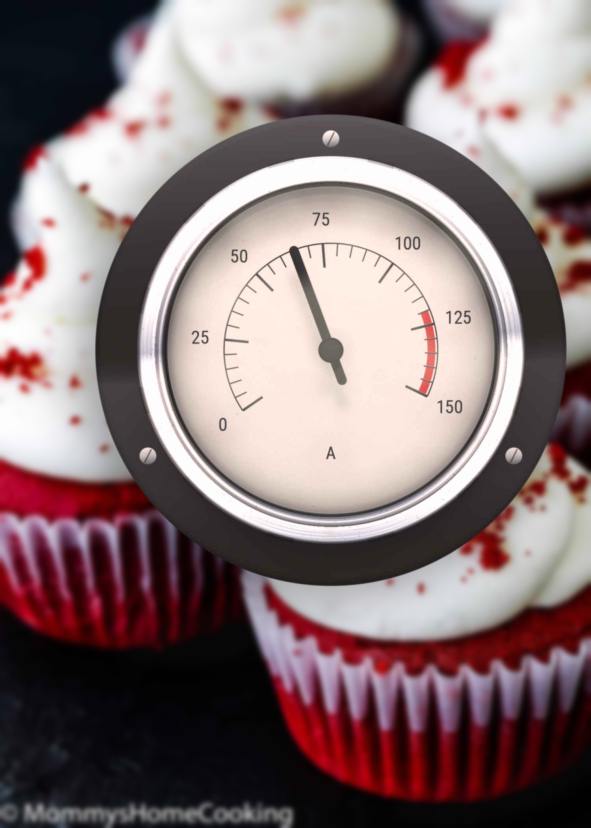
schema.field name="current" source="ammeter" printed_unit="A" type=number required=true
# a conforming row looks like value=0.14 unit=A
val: value=65 unit=A
